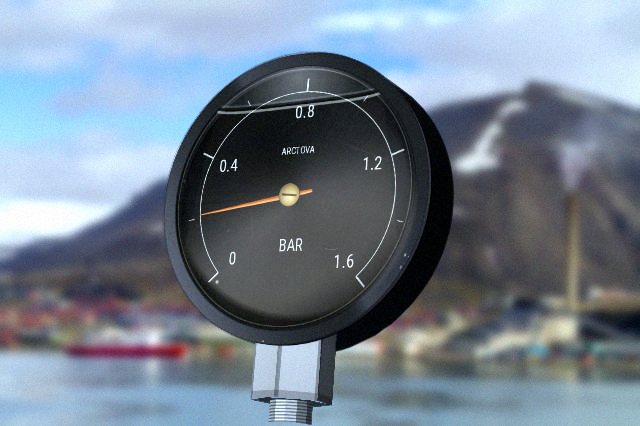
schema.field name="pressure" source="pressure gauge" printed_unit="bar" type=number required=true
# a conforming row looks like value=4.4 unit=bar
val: value=0.2 unit=bar
